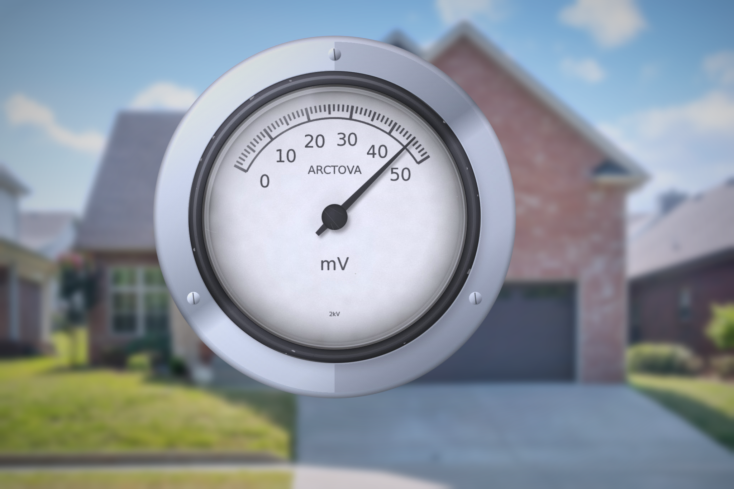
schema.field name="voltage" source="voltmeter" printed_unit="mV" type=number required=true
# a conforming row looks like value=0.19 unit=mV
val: value=45 unit=mV
